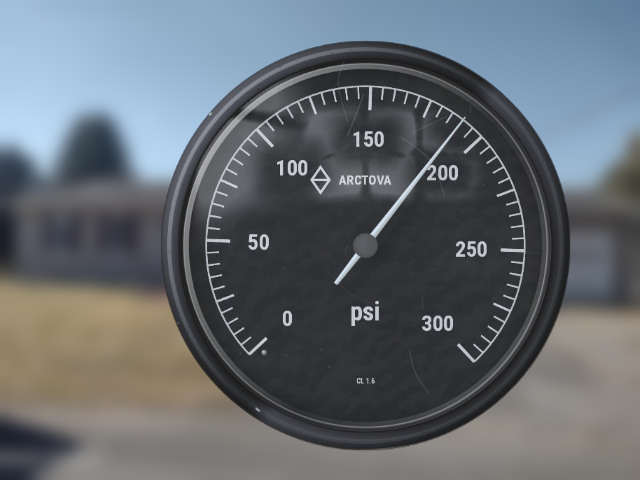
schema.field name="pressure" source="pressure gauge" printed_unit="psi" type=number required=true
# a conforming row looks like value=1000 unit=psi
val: value=190 unit=psi
